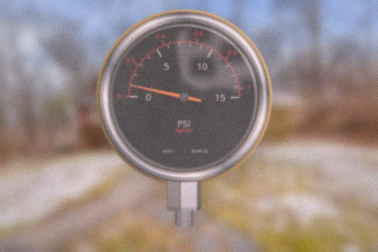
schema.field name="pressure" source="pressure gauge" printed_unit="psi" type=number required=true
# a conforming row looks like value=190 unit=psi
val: value=1 unit=psi
